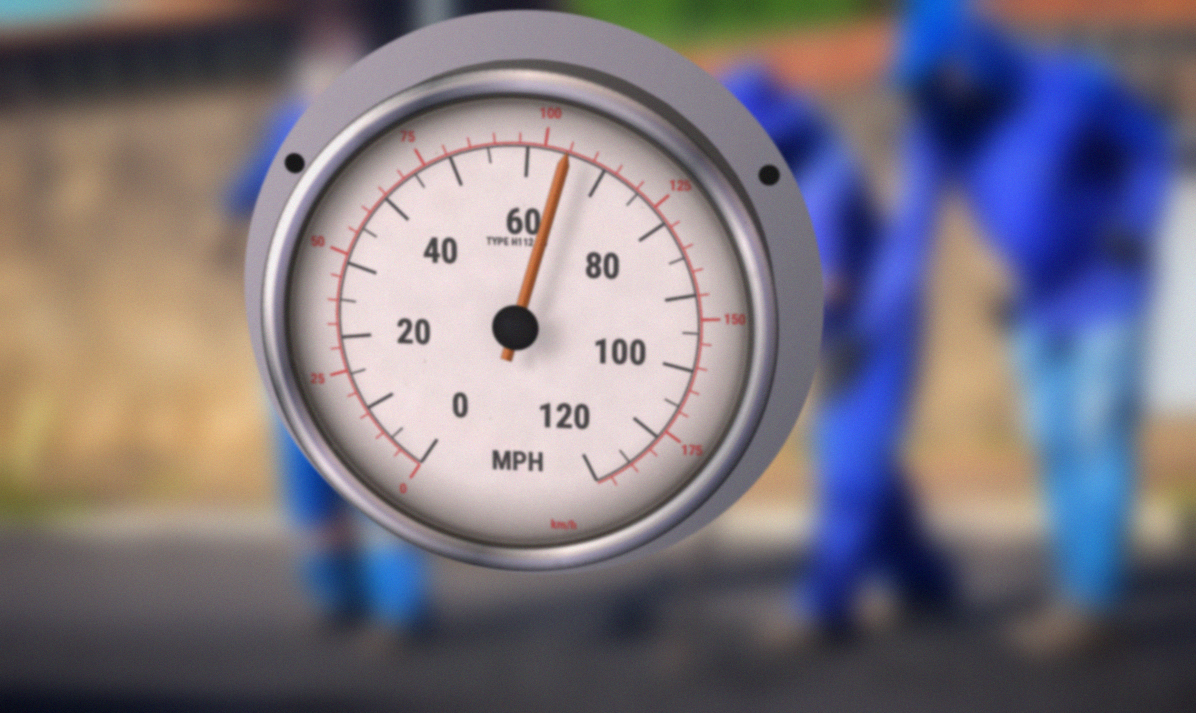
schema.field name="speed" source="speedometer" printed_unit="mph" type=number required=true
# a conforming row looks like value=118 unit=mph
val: value=65 unit=mph
